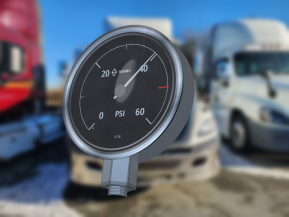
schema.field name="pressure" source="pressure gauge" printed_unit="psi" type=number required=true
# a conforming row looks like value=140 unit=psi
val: value=40 unit=psi
